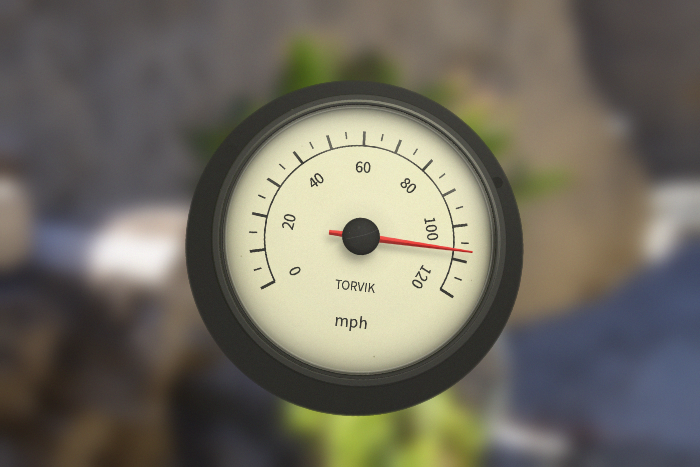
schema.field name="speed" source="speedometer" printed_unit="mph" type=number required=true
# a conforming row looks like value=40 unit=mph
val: value=107.5 unit=mph
